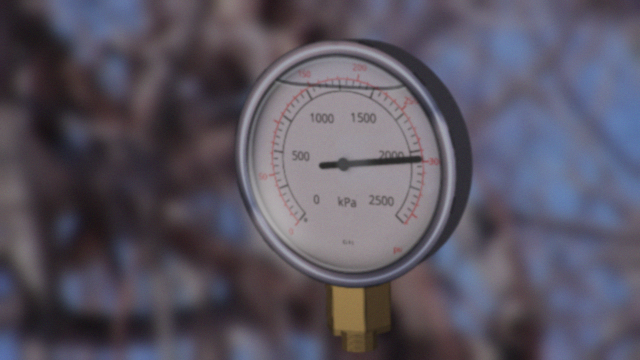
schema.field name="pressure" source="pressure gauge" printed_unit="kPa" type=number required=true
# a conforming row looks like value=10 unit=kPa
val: value=2050 unit=kPa
